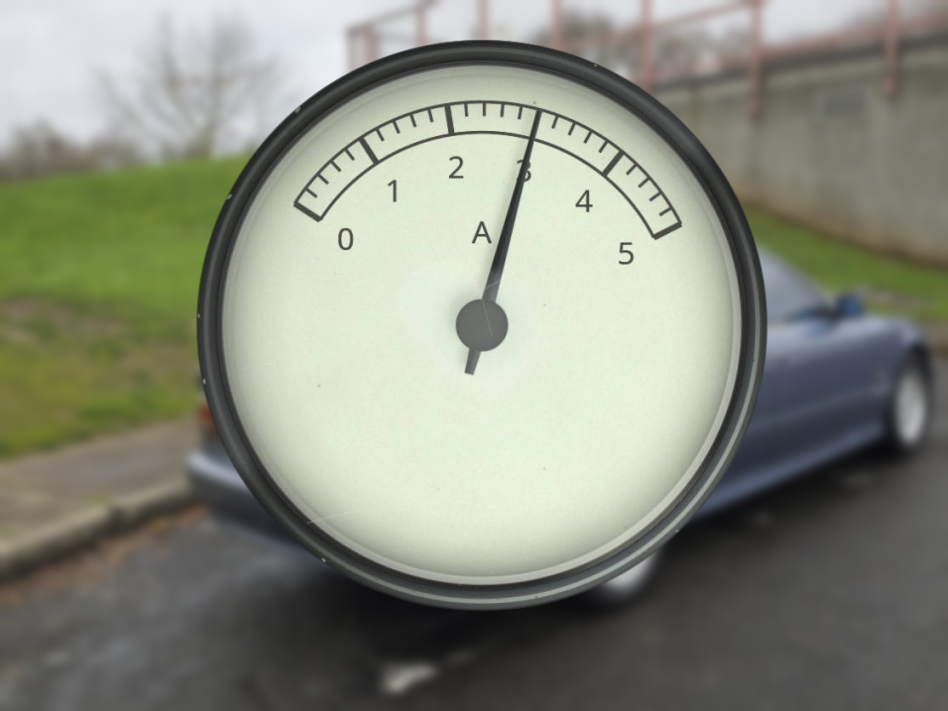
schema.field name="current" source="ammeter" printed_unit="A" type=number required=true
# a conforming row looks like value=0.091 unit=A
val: value=3 unit=A
